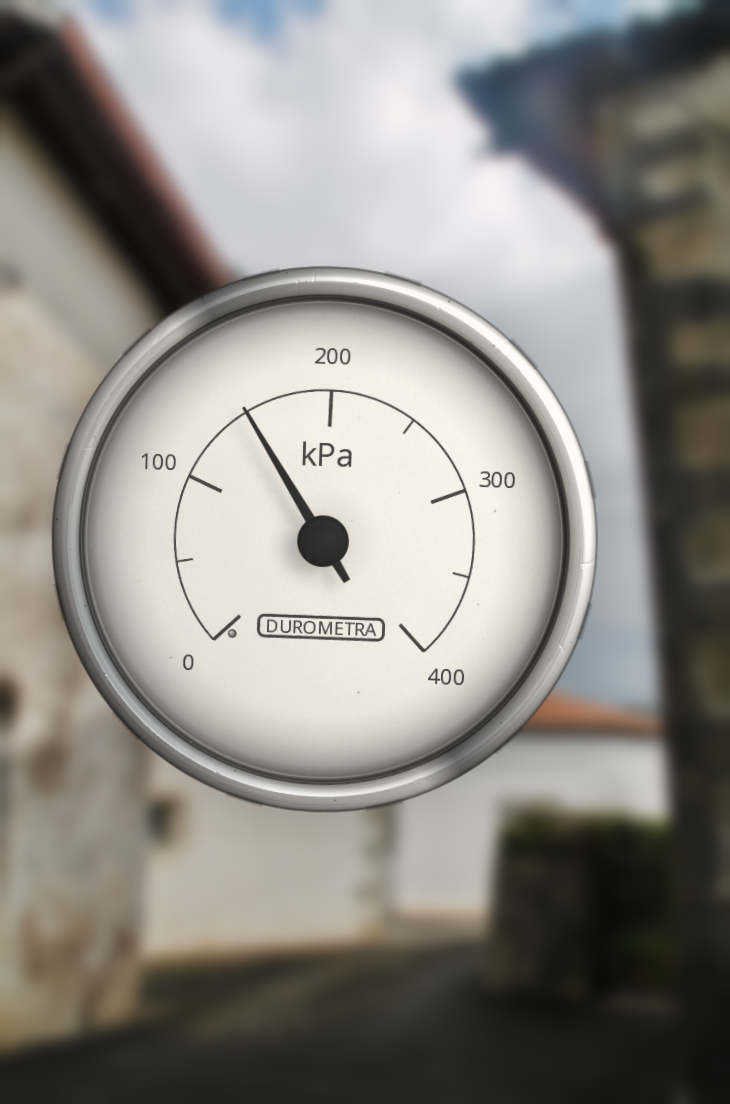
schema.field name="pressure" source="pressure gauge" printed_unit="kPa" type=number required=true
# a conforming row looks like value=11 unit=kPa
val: value=150 unit=kPa
